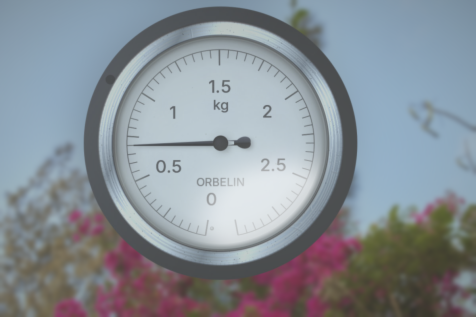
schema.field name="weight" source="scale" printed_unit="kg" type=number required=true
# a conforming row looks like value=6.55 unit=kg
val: value=0.7 unit=kg
